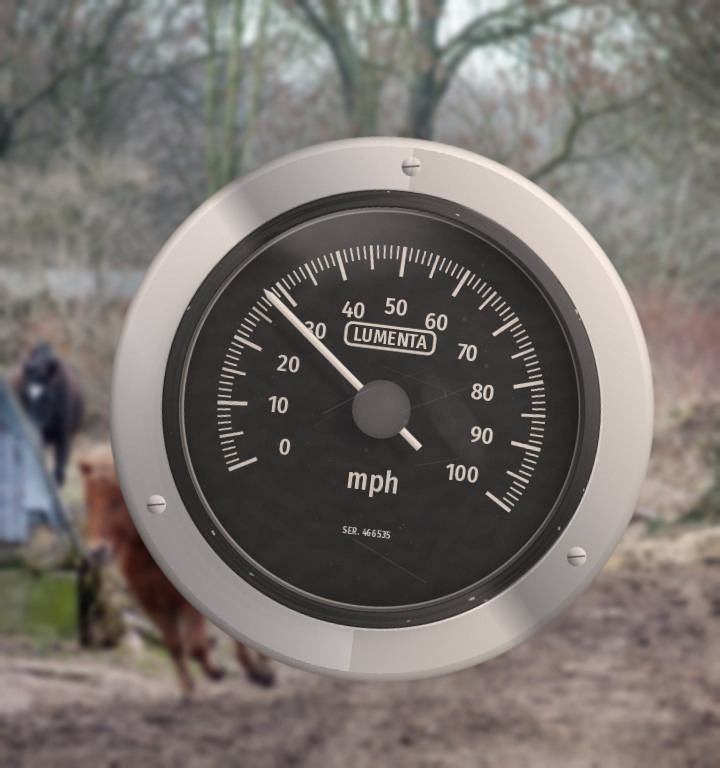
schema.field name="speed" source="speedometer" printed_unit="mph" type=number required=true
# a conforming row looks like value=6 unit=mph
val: value=28 unit=mph
